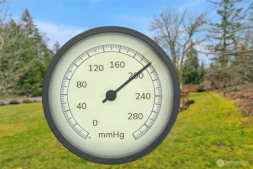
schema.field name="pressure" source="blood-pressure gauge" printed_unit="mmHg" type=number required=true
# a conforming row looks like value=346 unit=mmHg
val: value=200 unit=mmHg
